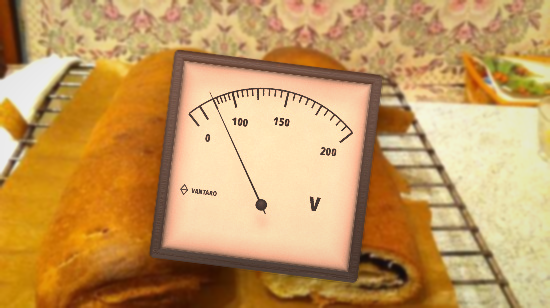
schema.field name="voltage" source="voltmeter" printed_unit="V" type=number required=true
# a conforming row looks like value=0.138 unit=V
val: value=75 unit=V
